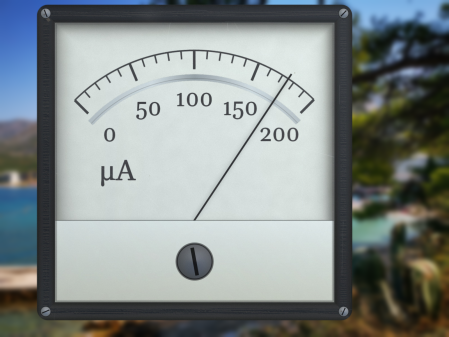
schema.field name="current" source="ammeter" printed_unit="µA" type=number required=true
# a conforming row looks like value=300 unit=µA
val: value=175 unit=µA
